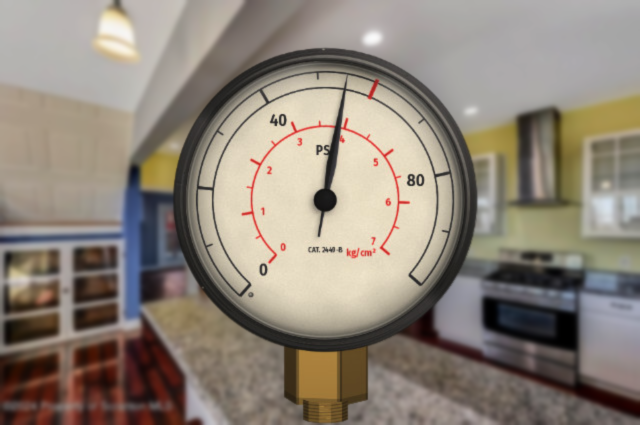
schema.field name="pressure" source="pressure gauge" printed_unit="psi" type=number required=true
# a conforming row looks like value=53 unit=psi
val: value=55 unit=psi
